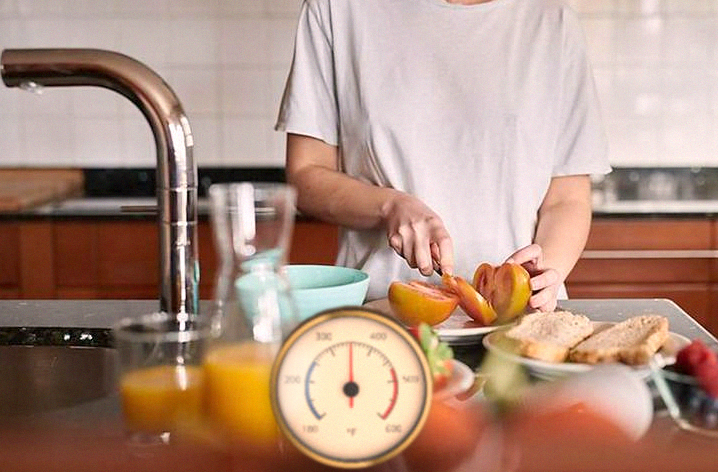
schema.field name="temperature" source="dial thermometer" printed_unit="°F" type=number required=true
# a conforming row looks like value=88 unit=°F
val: value=350 unit=°F
